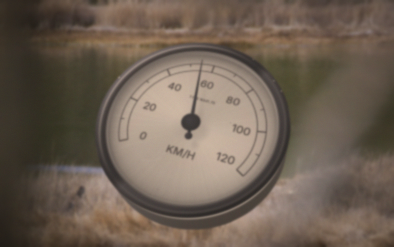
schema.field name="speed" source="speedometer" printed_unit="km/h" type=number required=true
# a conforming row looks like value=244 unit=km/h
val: value=55 unit=km/h
